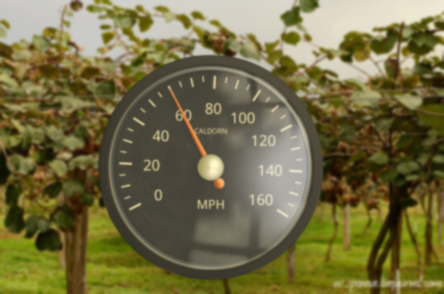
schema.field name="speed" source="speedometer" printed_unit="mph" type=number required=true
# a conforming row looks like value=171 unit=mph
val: value=60 unit=mph
